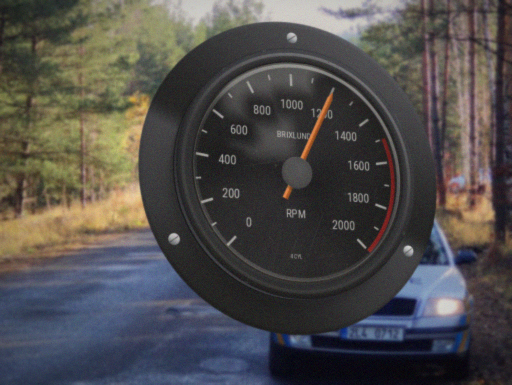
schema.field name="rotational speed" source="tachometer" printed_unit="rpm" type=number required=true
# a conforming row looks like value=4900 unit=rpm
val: value=1200 unit=rpm
